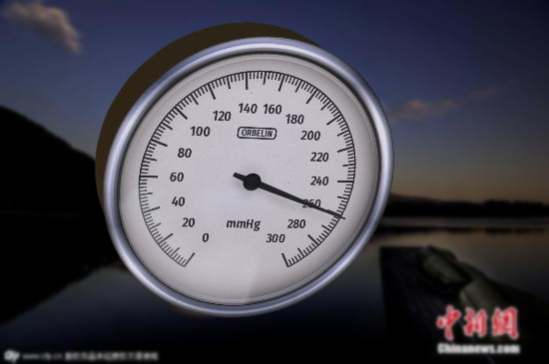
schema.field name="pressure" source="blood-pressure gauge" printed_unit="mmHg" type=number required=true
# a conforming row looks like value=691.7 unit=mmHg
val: value=260 unit=mmHg
